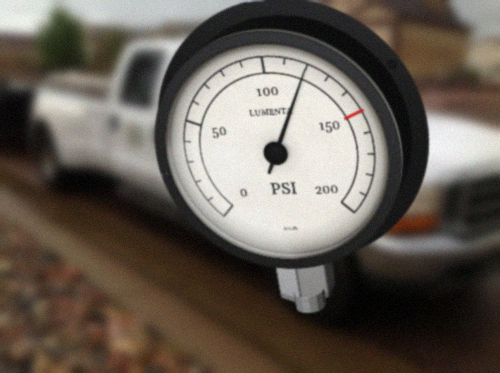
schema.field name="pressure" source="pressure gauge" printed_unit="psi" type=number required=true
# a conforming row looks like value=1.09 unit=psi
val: value=120 unit=psi
